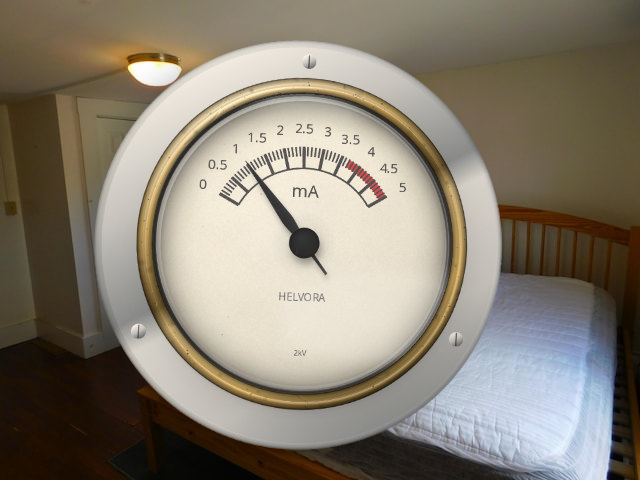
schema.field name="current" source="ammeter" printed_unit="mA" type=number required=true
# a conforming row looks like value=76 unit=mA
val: value=1 unit=mA
